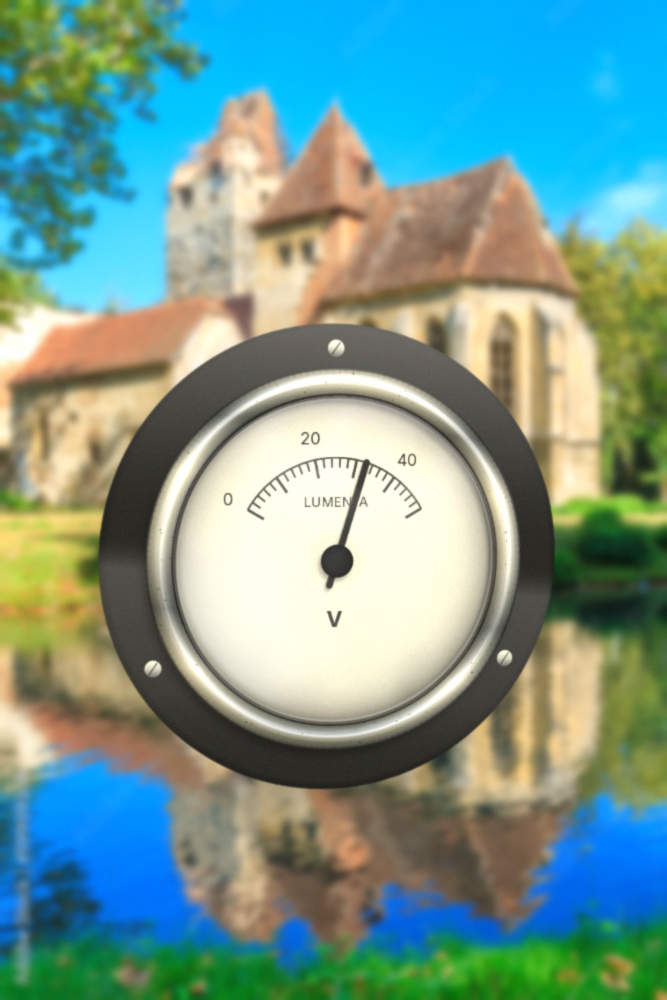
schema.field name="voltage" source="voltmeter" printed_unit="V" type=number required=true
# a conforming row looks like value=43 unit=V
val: value=32 unit=V
